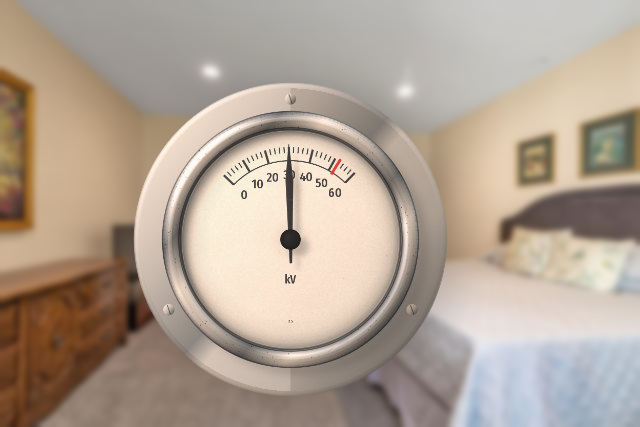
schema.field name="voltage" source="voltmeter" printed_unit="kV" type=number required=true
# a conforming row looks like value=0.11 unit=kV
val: value=30 unit=kV
